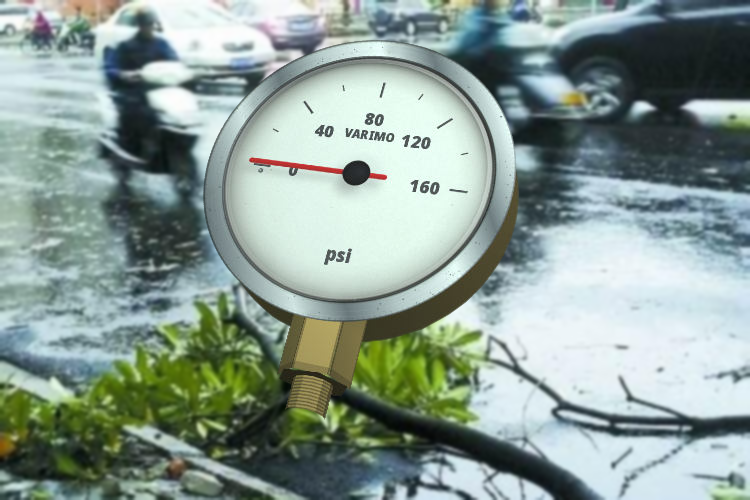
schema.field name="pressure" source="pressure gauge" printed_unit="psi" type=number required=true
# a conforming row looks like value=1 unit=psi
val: value=0 unit=psi
